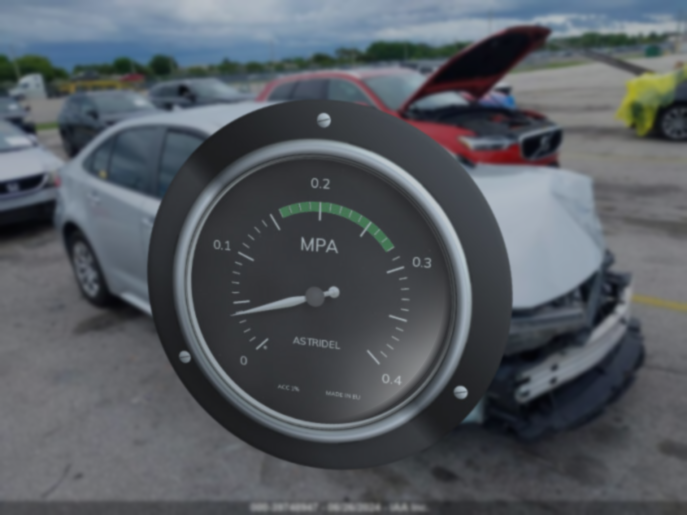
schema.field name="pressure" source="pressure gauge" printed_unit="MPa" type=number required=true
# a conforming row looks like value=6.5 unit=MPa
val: value=0.04 unit=MPa
